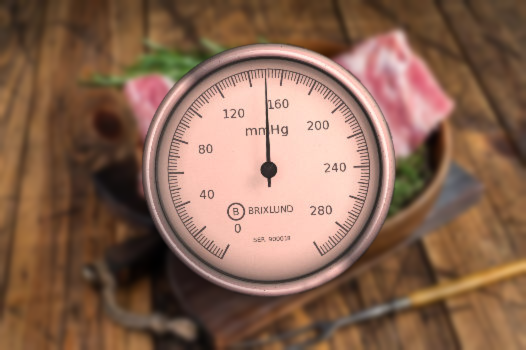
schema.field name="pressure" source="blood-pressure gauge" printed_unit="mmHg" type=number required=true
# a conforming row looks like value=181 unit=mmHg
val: value=150 unit=mmHg
